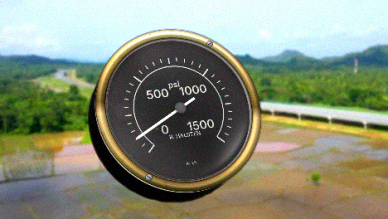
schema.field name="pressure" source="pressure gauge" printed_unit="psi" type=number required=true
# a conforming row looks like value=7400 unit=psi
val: value=100 unit=psi
